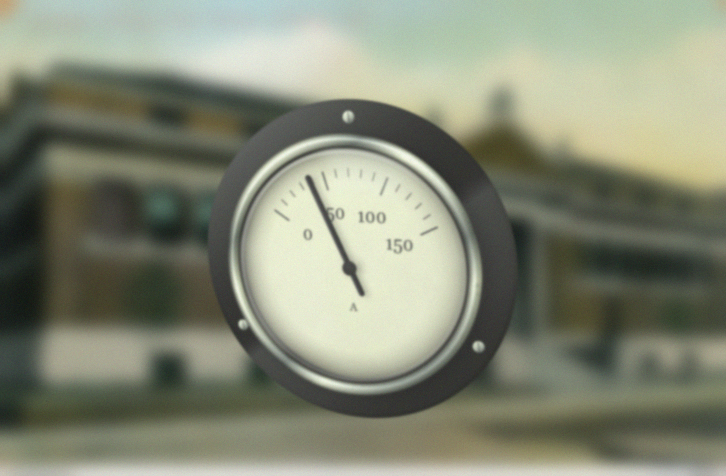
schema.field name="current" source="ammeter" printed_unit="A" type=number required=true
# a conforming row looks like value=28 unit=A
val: value=40 unit=A
